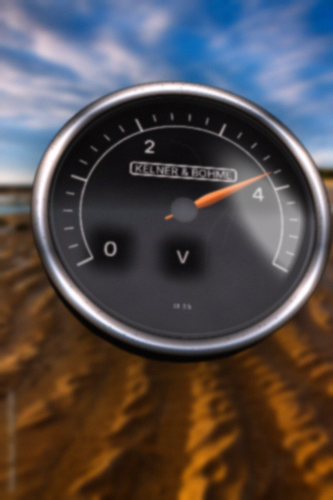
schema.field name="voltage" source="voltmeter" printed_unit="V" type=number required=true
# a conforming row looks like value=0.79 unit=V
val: value=3.8 unit=V
